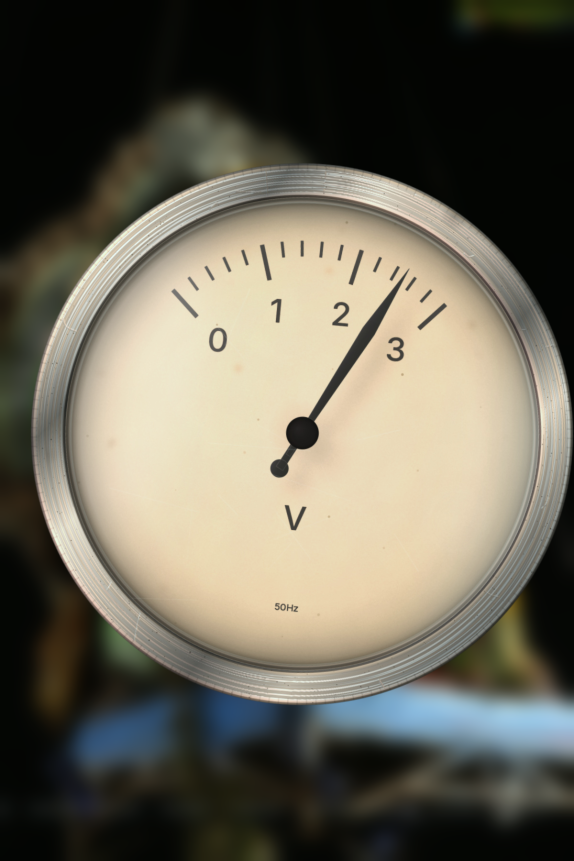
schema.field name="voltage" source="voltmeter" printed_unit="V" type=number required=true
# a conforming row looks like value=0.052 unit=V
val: value=2.5 unit=V
